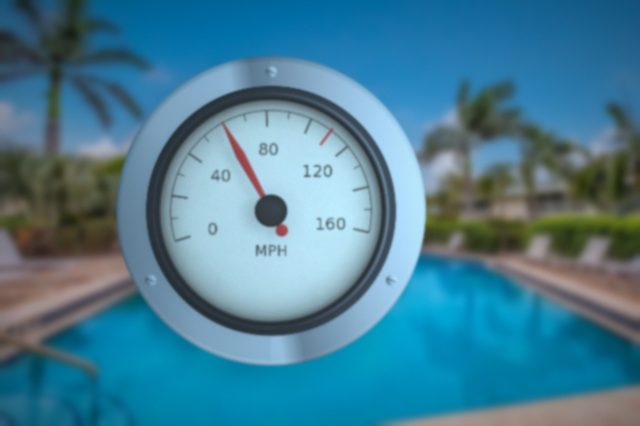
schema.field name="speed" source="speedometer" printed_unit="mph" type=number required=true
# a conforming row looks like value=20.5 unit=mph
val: value=60 unit=mph
